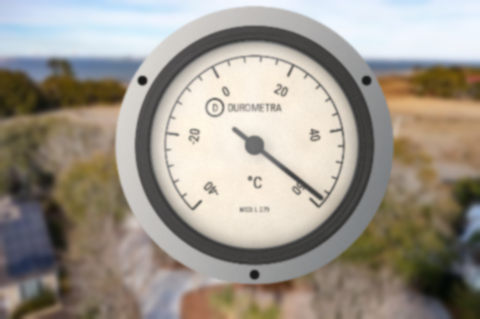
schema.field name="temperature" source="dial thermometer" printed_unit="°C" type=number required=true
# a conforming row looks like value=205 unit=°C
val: value=58 unit=°C
